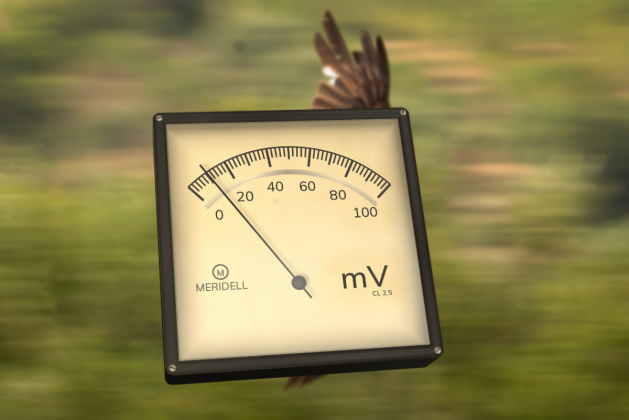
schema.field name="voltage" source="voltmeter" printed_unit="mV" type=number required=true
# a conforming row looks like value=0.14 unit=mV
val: value=10 unit=mV
